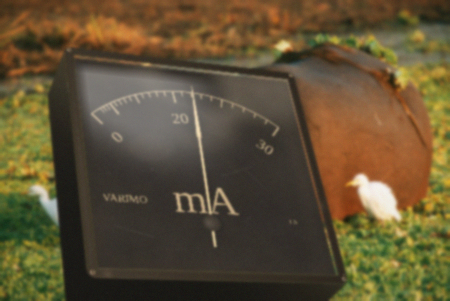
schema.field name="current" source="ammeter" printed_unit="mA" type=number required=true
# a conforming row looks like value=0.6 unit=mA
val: value=22 unit=mA
